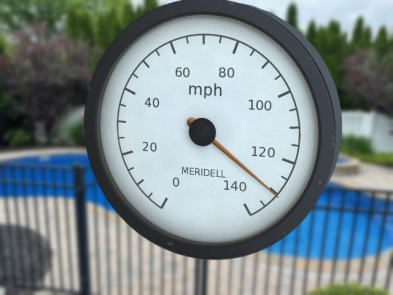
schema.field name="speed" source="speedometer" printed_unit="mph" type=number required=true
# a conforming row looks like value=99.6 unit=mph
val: value=130 unit=mph
